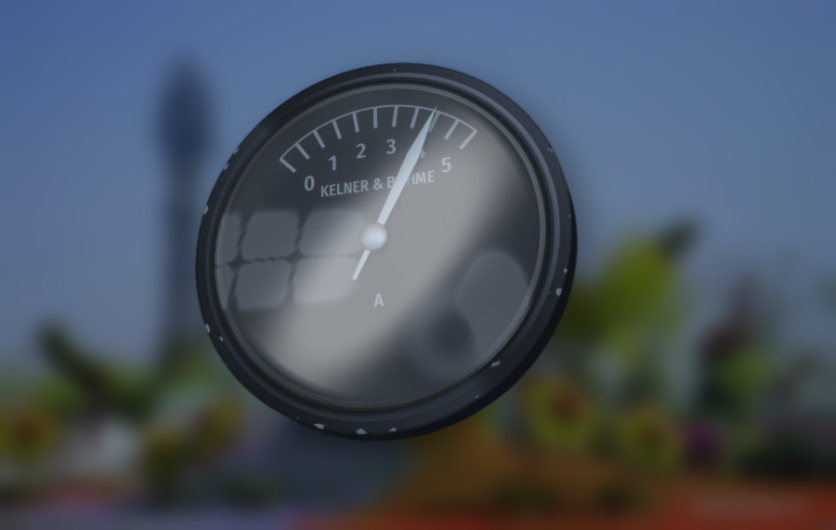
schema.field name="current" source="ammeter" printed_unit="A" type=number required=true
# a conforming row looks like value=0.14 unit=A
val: value=4 unit=A
